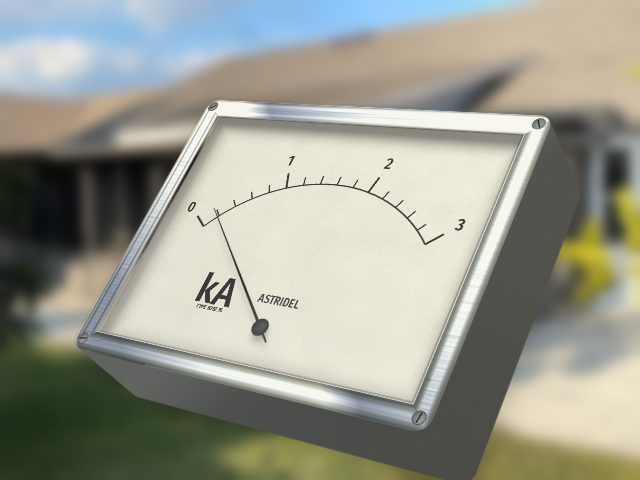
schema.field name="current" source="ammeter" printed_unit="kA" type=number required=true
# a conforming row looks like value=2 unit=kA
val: value=0.2 unit=kA
